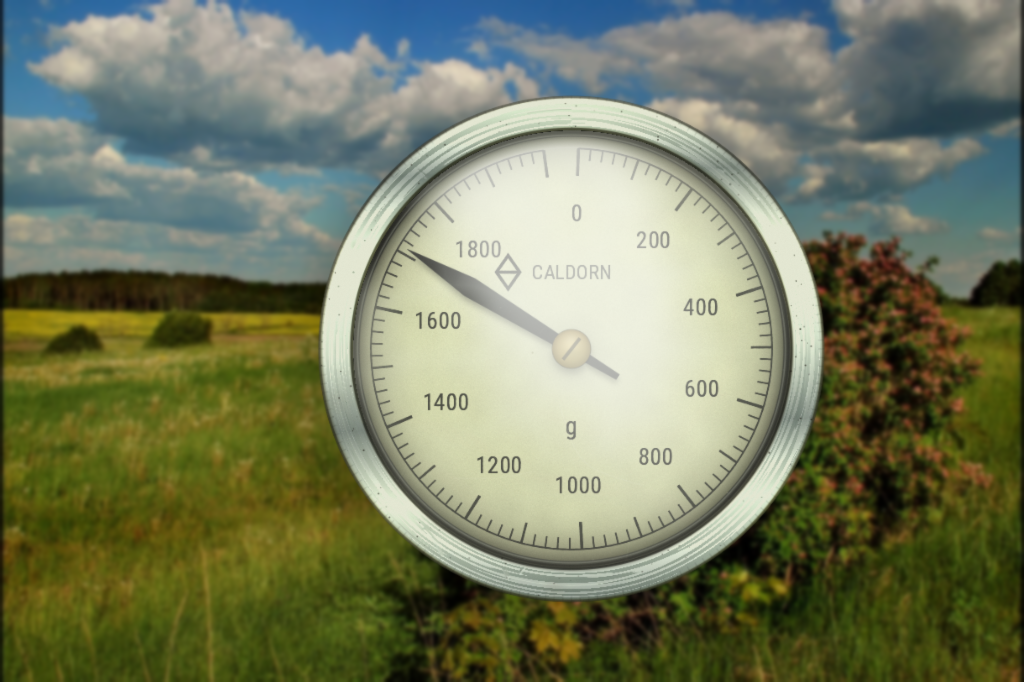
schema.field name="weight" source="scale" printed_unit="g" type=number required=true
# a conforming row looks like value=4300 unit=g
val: value=1710 unit=g
